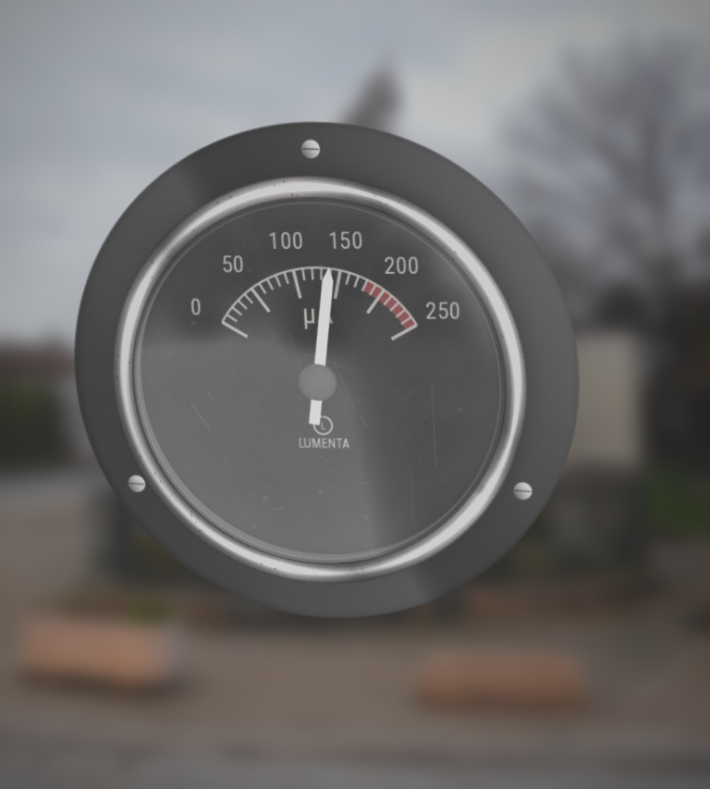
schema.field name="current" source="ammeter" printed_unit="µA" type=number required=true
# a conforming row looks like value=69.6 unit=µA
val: value=140 unit=µA
